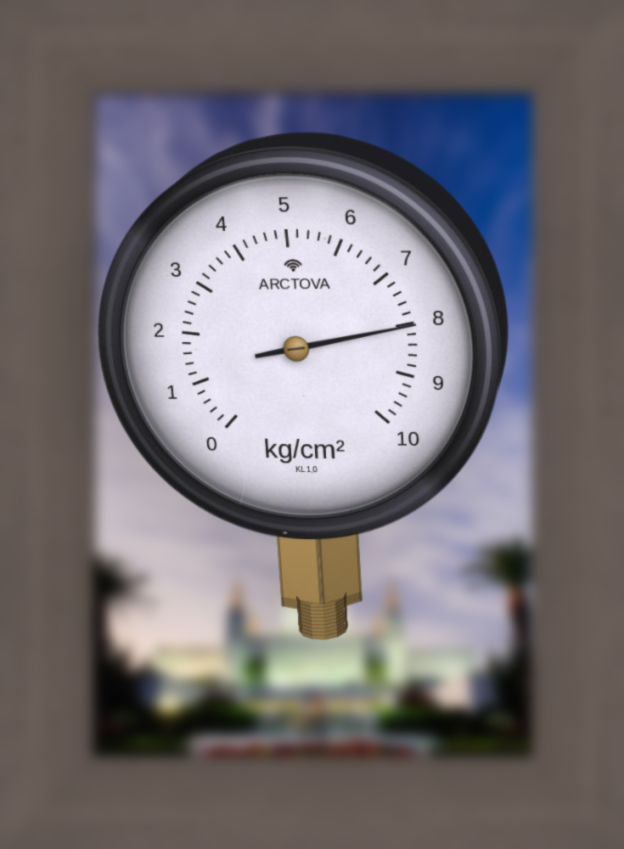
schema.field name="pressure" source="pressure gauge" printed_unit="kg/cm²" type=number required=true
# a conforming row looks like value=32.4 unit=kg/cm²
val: value=8 unit=kg/cm²
